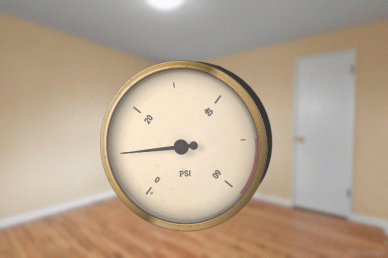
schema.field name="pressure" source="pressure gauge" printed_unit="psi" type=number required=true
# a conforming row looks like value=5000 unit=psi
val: value=10 unit=psi
